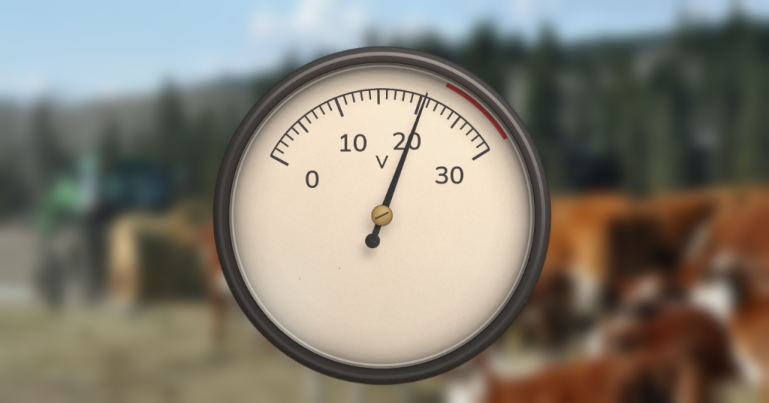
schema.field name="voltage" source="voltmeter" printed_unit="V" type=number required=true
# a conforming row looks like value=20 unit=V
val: value=20.5 unit=V
